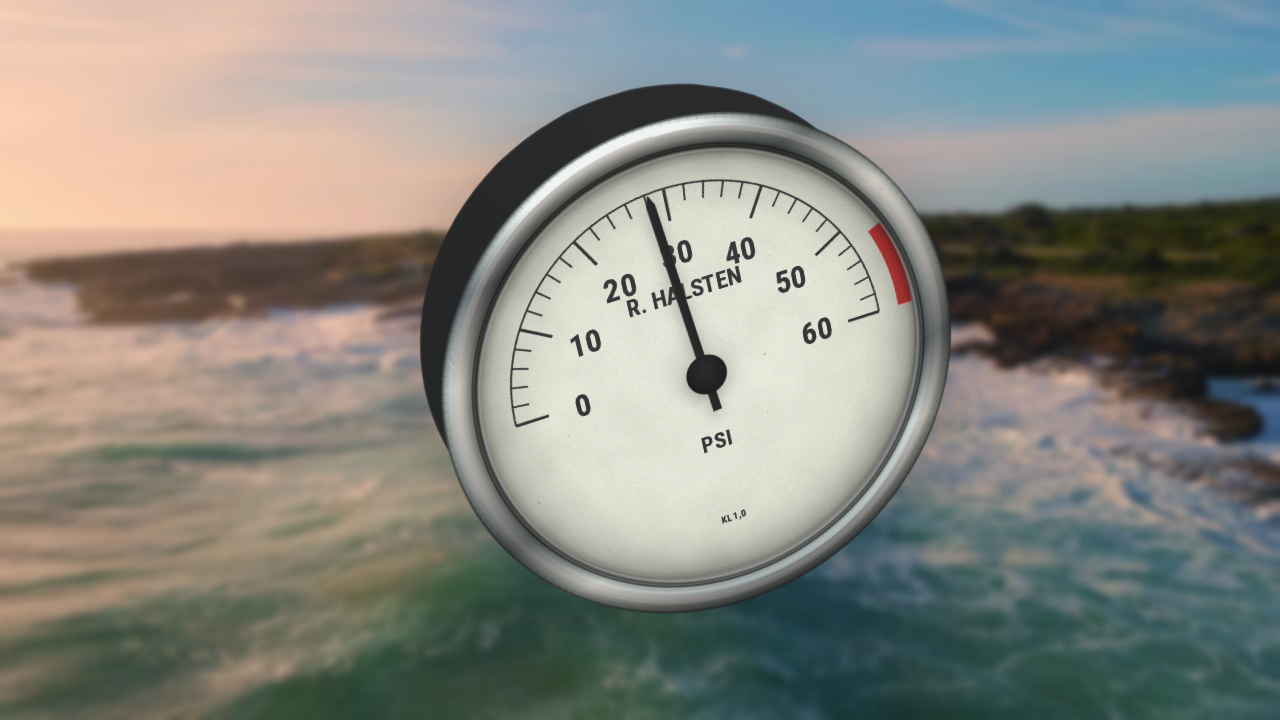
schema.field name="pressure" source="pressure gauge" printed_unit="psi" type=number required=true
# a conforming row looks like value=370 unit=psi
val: value=28 unit=psi
